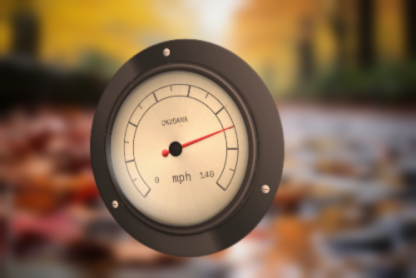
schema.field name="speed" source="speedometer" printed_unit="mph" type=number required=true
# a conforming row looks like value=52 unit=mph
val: value=110 unit=mph
